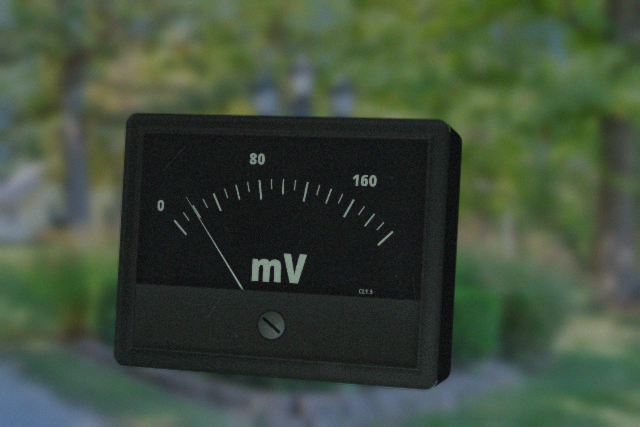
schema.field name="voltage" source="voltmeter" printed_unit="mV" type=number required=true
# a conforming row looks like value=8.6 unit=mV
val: value=20 unit=mV
